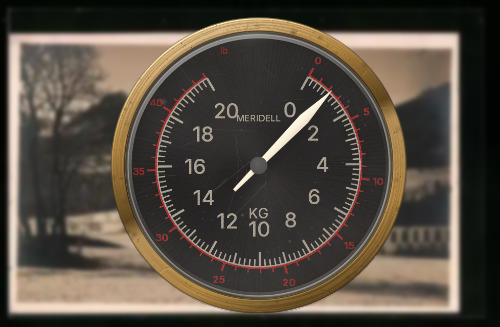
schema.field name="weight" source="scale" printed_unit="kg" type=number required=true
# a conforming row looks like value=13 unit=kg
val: value=1 unit=kg
